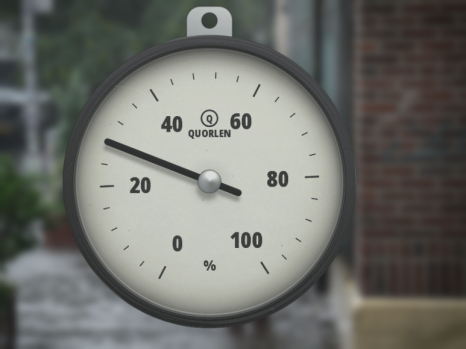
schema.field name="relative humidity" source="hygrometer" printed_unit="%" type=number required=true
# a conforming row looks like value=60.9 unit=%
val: value=28 unit=%
